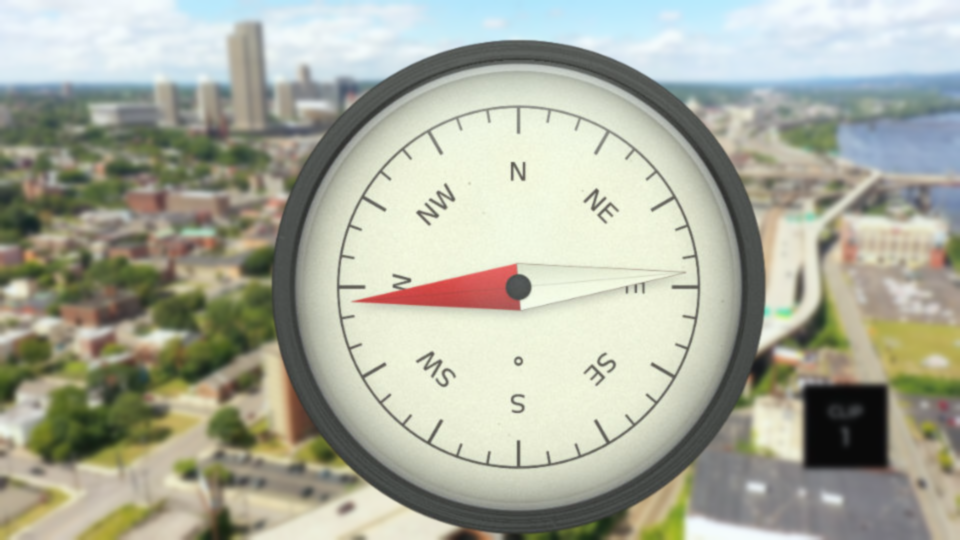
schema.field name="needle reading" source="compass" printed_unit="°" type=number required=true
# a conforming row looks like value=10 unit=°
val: value=265 unit=°
